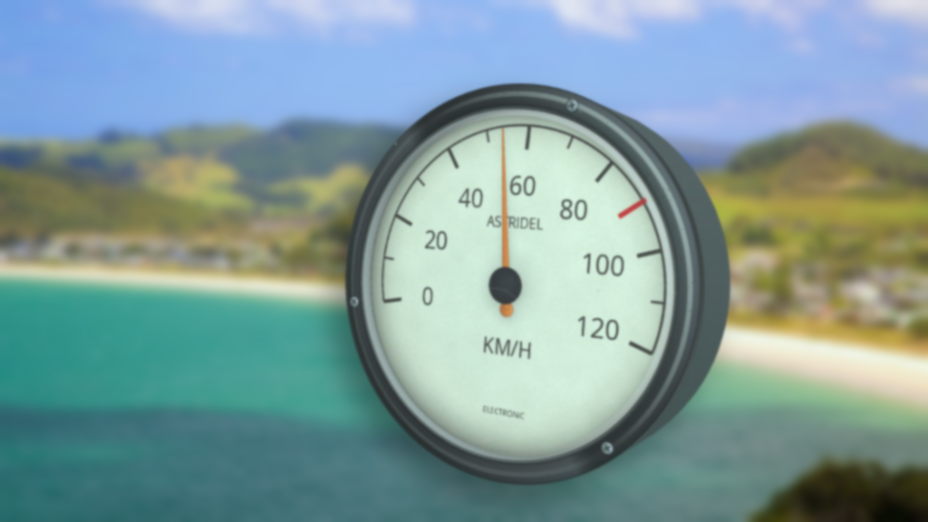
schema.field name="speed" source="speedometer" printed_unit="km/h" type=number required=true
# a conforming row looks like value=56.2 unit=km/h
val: value=55 unit=km/h
